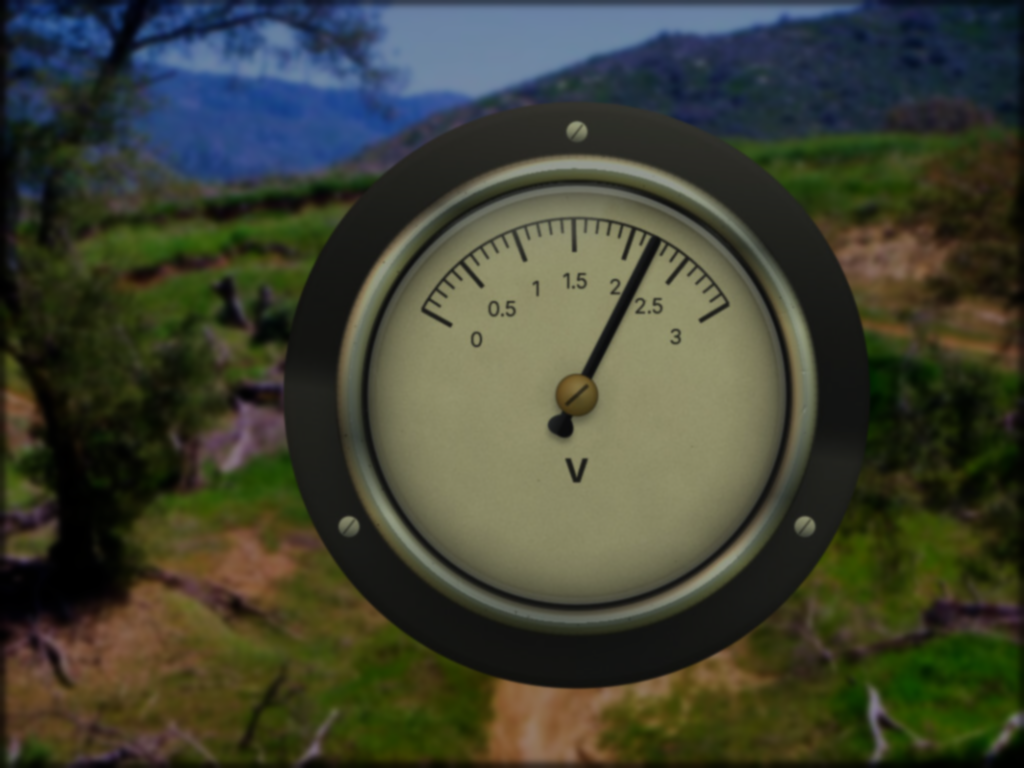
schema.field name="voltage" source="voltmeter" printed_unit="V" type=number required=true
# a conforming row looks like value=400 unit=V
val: value=2.2 unit=V
